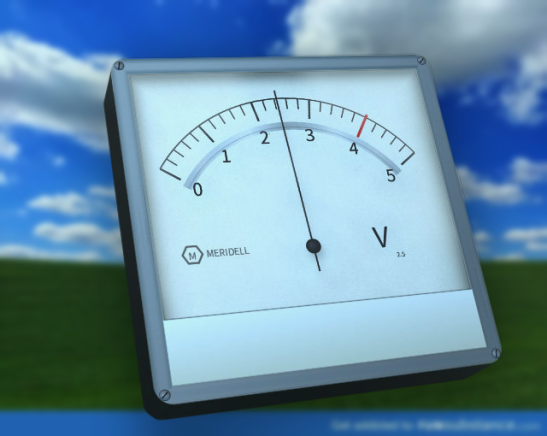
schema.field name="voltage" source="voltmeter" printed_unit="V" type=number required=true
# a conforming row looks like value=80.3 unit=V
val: value=2.4 unit=V
